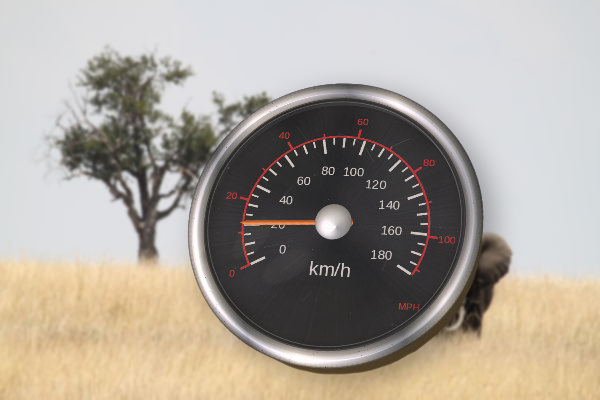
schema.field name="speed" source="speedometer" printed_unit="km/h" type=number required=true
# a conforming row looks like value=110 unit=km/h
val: value=20 unit=km/h
